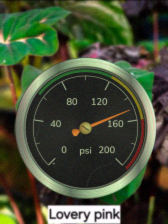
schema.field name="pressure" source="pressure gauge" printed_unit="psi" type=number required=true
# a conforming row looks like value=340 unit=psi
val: value=150 unit=psi
